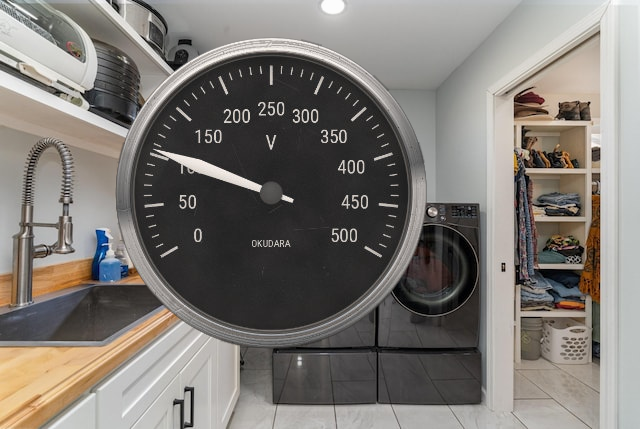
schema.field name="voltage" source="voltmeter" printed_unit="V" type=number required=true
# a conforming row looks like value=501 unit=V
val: value=105 unit=V
